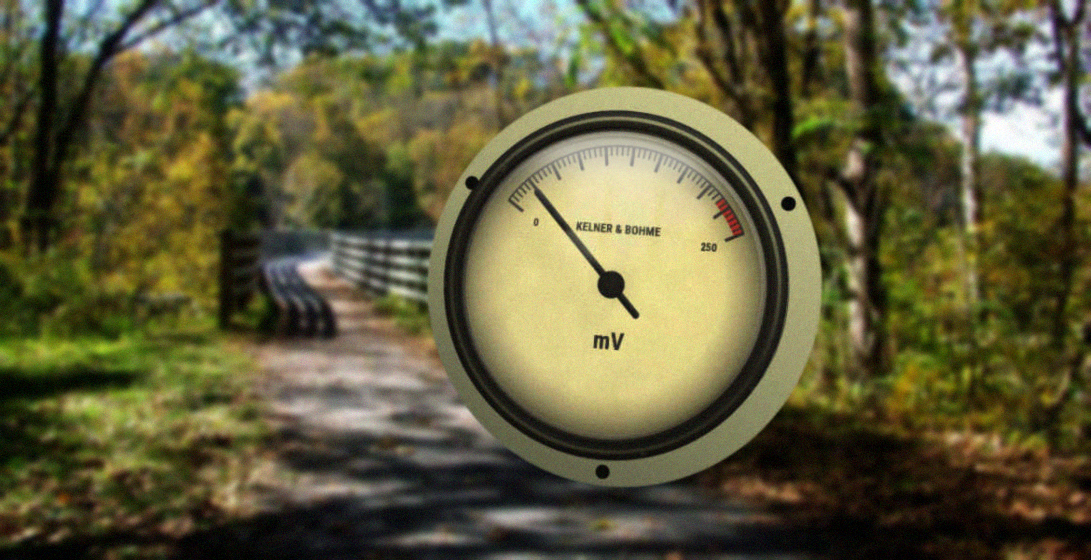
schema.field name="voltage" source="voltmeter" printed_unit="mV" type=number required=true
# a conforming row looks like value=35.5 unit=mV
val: value=25 unit=mV
